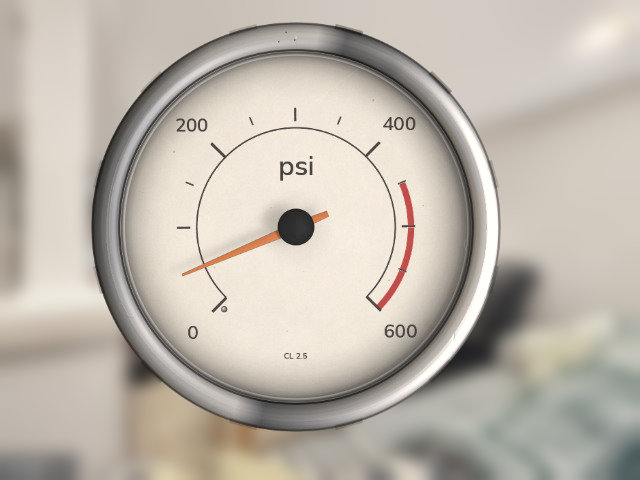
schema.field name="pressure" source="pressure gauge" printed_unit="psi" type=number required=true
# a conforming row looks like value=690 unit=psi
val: value=50 unit=psi
